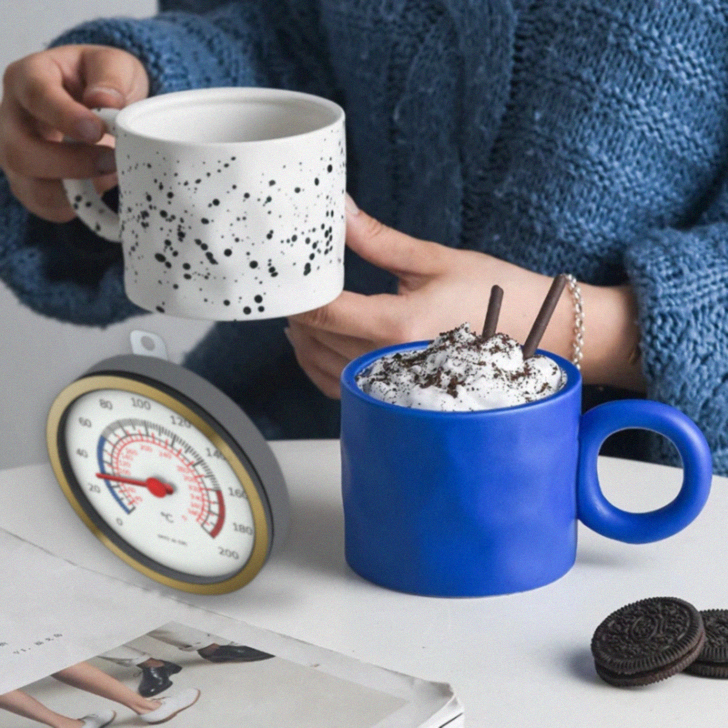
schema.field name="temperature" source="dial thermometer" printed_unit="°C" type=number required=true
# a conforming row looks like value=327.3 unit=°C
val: value=30 unit=°C
